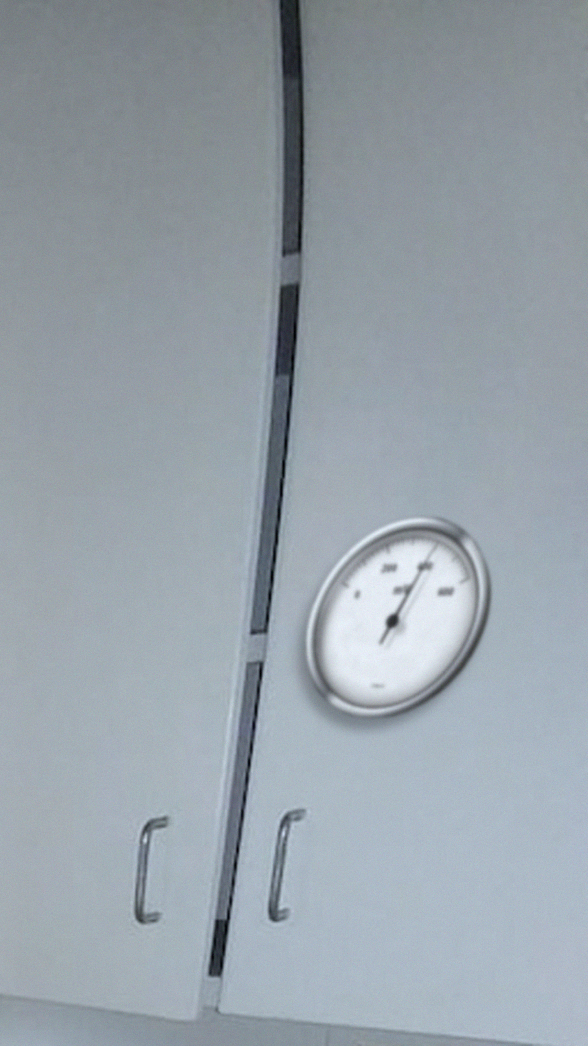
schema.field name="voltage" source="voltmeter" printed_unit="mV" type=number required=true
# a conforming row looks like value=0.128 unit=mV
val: value=400 unit=mV
